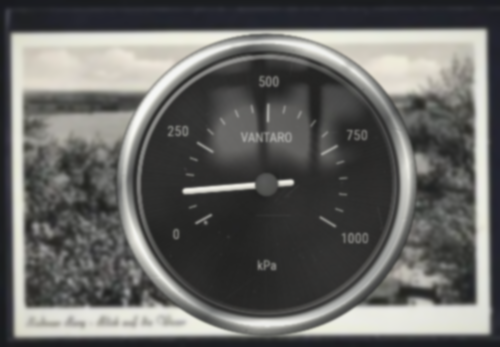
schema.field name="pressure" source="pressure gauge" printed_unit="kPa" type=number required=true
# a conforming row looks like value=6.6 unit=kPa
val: value=100 unit=kPa
